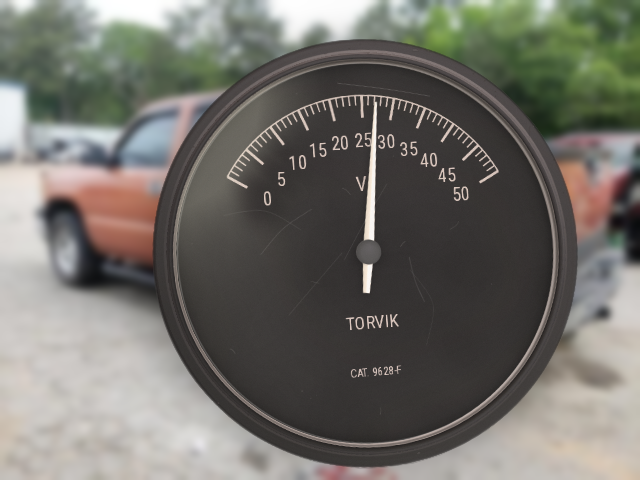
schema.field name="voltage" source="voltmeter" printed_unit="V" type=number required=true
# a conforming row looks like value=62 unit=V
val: value=27 unit=V
